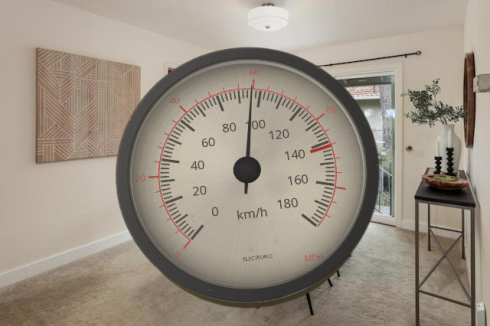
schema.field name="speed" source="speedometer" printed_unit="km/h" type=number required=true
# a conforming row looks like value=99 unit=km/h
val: value=96 unit=km/h
